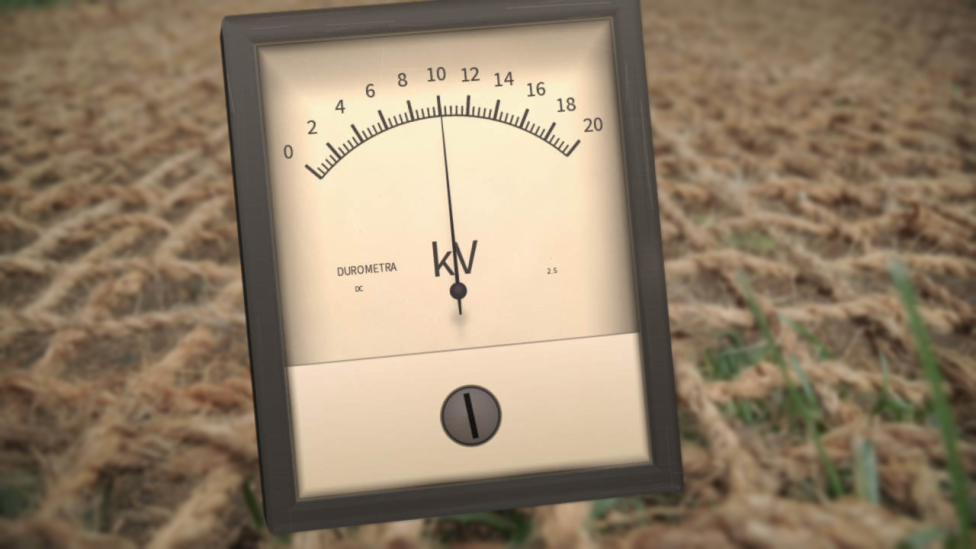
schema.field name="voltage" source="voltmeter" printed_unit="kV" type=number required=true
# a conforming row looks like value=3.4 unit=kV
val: value=10 unit=kV
